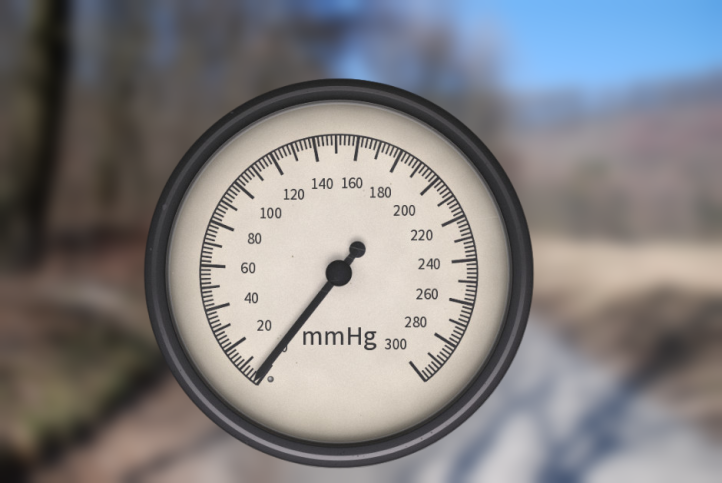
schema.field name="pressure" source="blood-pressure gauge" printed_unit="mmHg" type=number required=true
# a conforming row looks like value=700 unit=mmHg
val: value=2 unit=mmHg
